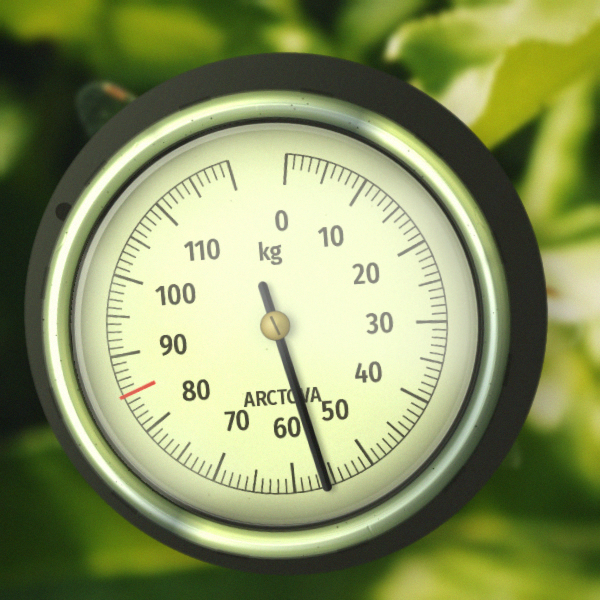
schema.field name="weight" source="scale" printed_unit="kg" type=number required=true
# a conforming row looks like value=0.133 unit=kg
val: value=56 unit=kg
